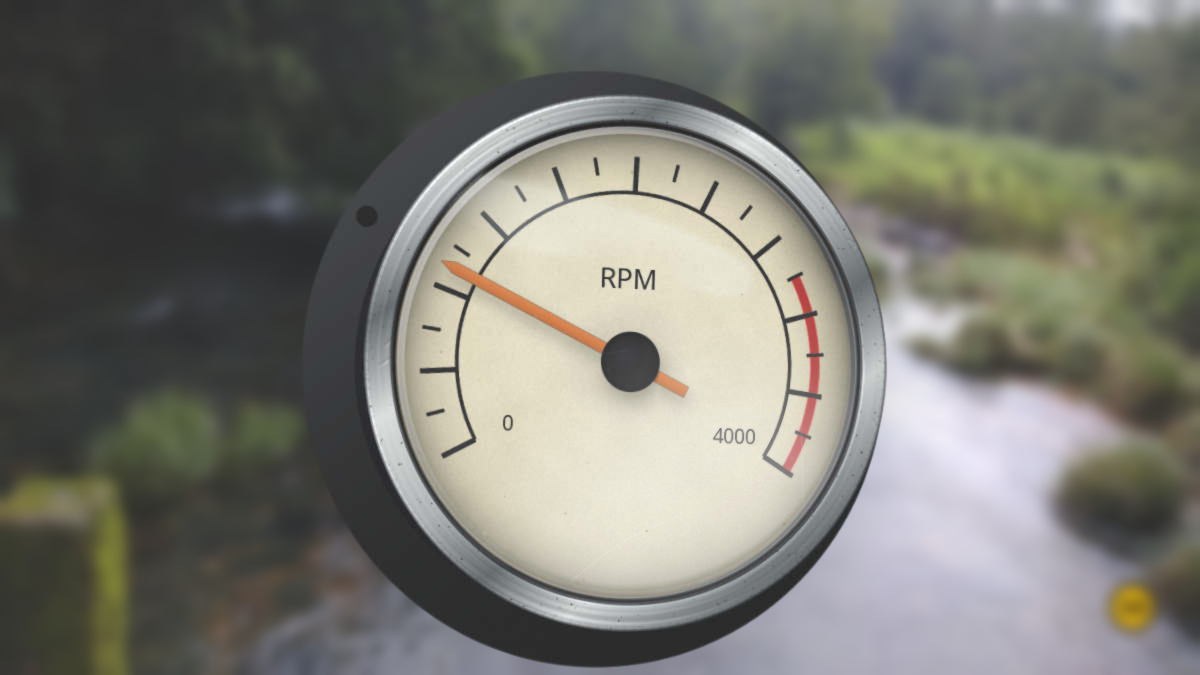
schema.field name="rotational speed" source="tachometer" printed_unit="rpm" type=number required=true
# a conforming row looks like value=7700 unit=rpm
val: value=900 unit=rpm
